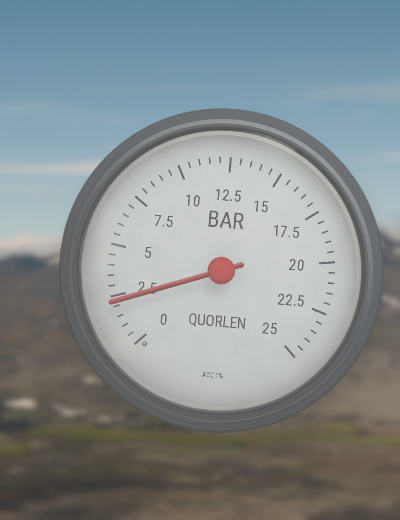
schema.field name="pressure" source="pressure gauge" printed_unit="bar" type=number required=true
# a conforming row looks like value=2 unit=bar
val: value=2.25 unit=bar
